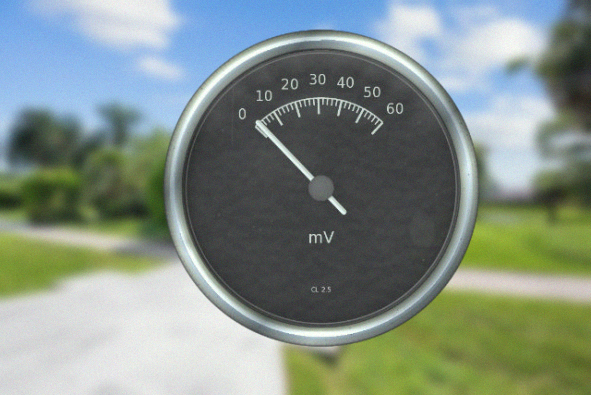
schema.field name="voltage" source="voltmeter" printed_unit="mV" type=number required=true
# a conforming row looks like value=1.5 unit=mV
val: value=2 unit=mV
